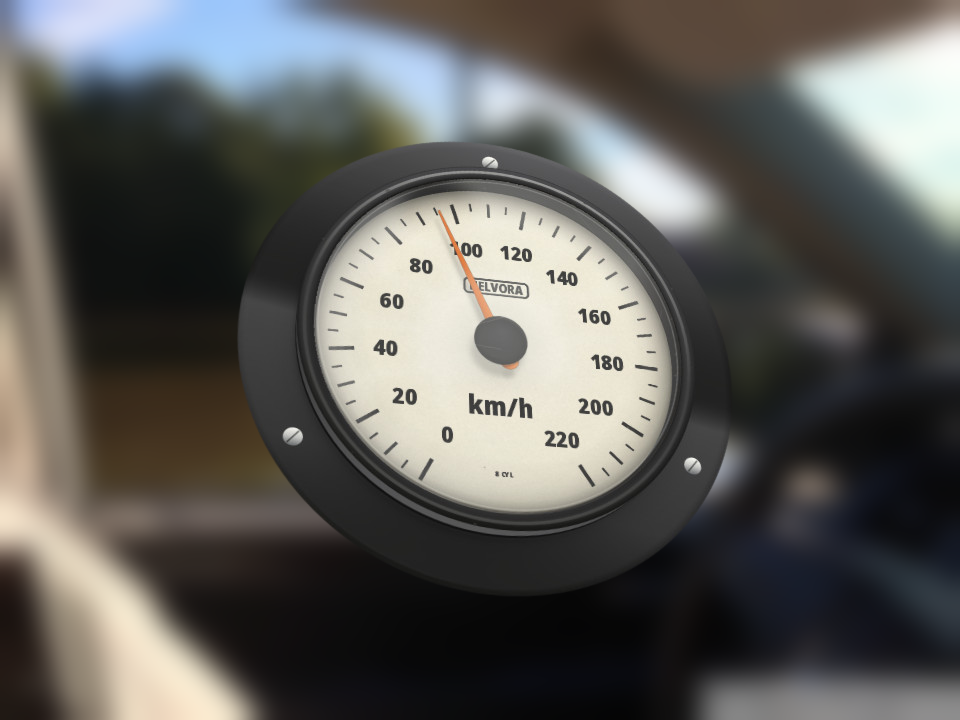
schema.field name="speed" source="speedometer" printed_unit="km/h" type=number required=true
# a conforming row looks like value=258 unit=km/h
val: value=95 unit=km/h
